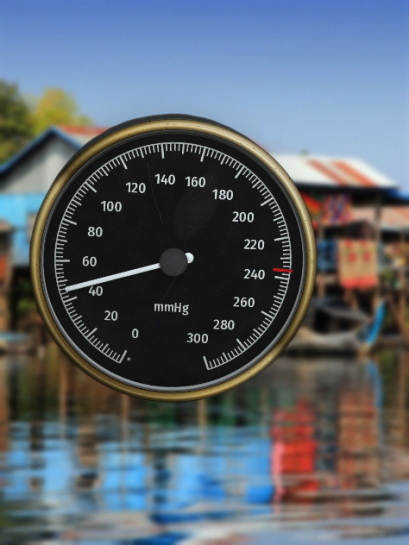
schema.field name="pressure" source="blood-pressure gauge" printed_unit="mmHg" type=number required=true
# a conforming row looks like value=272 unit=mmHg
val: value=46 unit=mmHg
